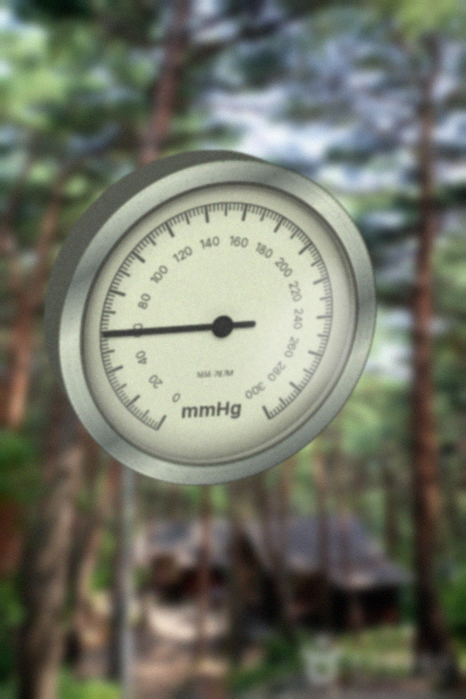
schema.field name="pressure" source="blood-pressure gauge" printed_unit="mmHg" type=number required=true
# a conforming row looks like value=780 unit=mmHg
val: value=60 unit=mmHg
